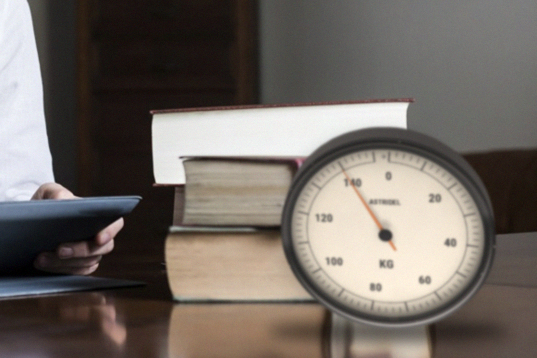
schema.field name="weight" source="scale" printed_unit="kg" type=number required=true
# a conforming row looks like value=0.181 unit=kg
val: value=140 unit=kg
